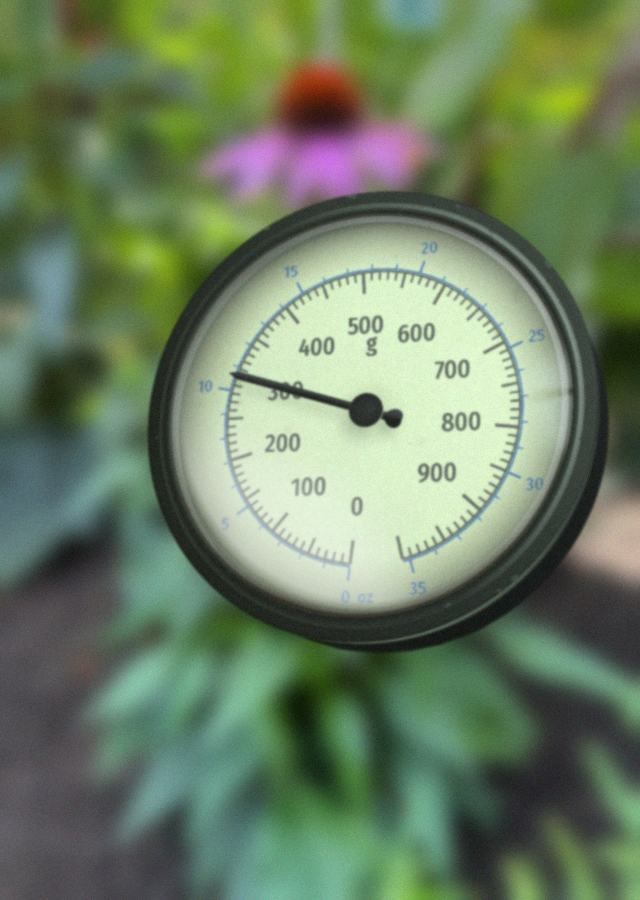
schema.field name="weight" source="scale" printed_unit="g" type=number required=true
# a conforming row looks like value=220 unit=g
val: value=300 unit=g
